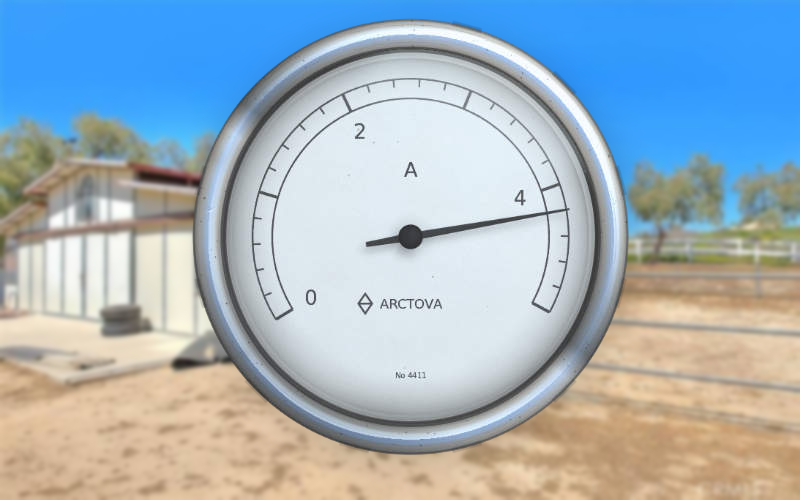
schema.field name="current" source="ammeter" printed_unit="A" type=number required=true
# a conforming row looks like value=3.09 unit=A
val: value=4.2 unit=A
